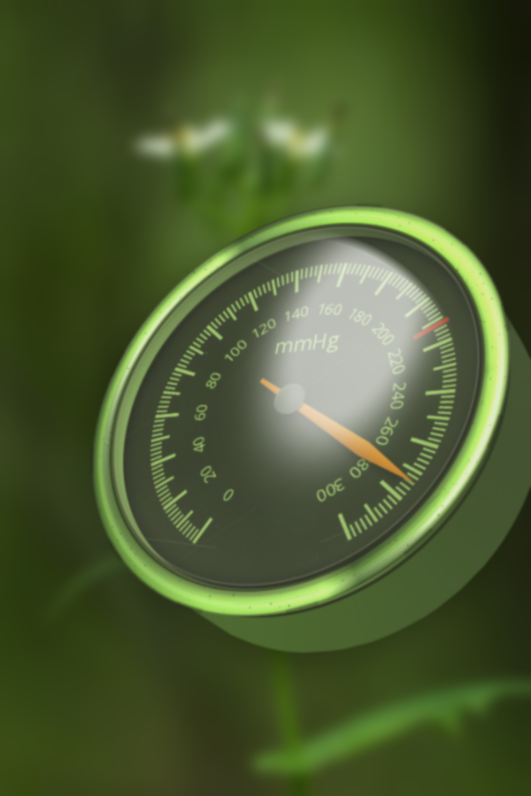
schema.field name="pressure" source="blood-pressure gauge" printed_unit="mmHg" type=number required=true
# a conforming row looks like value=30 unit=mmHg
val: value=274 unit=mmHg
